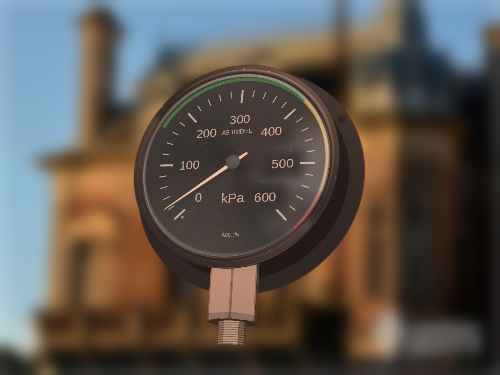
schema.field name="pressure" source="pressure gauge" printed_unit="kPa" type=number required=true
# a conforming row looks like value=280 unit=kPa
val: value=20 unit=kPa
